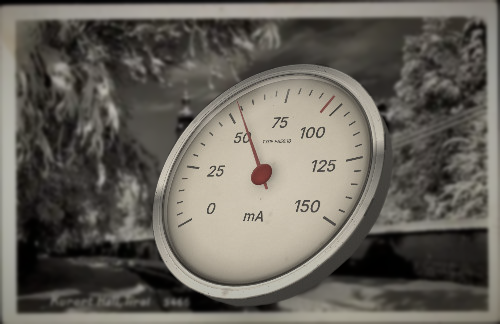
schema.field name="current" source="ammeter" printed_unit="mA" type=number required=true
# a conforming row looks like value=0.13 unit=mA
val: value=55 unit=mA
